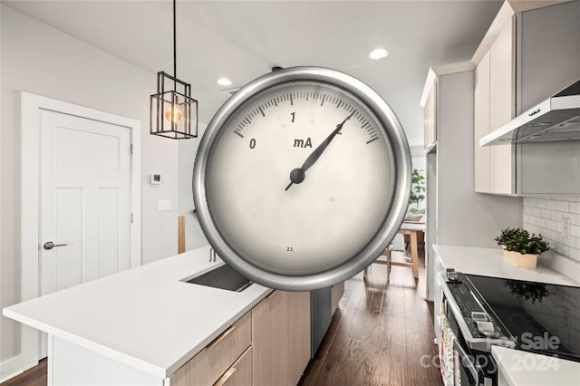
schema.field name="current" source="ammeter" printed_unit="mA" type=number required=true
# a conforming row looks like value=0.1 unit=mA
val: value=2 unit=mA
